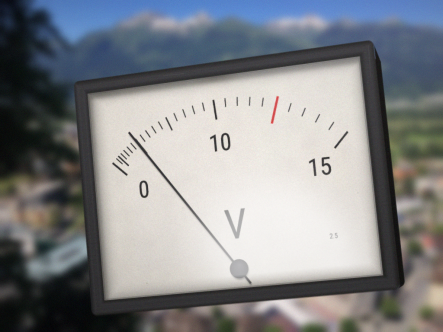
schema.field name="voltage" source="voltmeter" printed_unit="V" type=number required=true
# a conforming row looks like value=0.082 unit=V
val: value=5 unit=V
